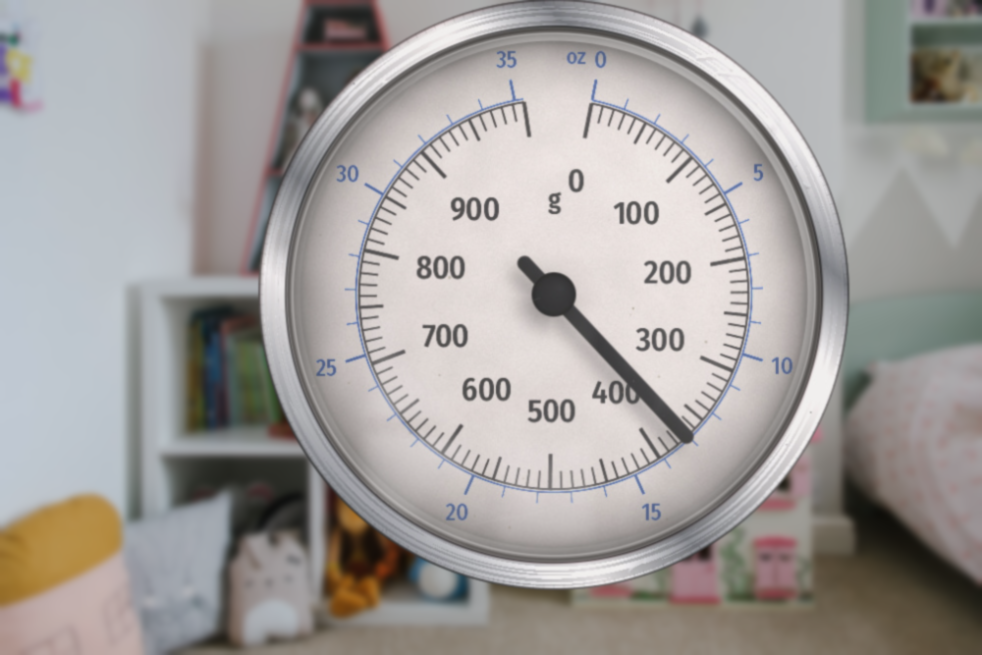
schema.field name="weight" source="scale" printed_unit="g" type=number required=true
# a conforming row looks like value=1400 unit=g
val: value=370 unit=g
